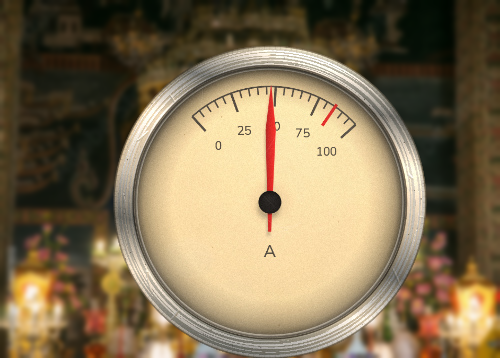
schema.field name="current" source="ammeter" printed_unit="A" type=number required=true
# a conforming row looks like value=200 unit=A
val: value=47.5 unit=A
